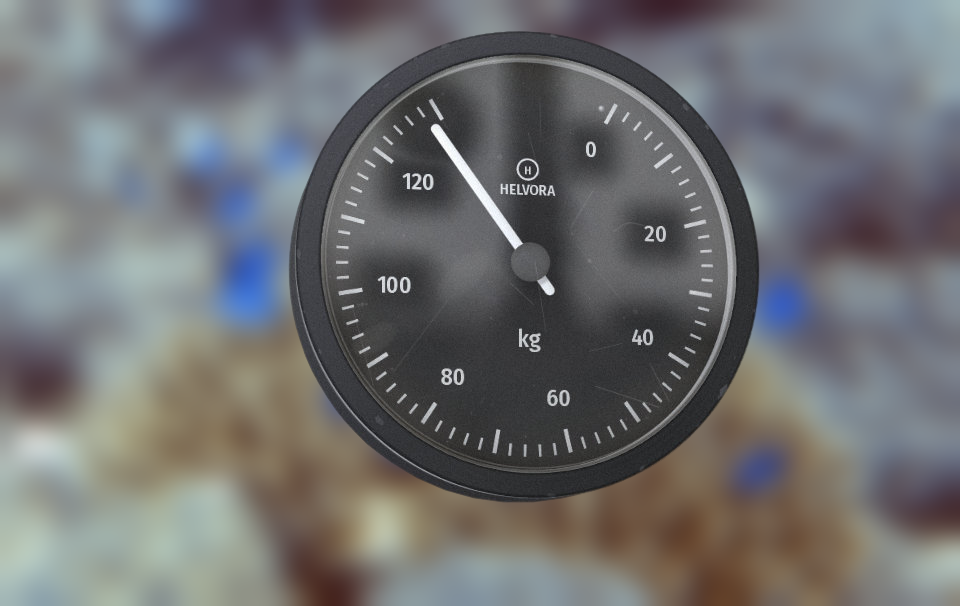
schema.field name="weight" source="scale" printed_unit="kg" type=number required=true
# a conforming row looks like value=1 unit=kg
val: value=128 unit=kg
